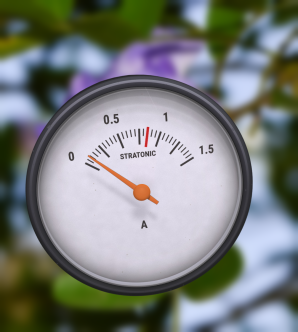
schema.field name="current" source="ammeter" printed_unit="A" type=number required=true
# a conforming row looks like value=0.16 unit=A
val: value=0.1 unit=A
